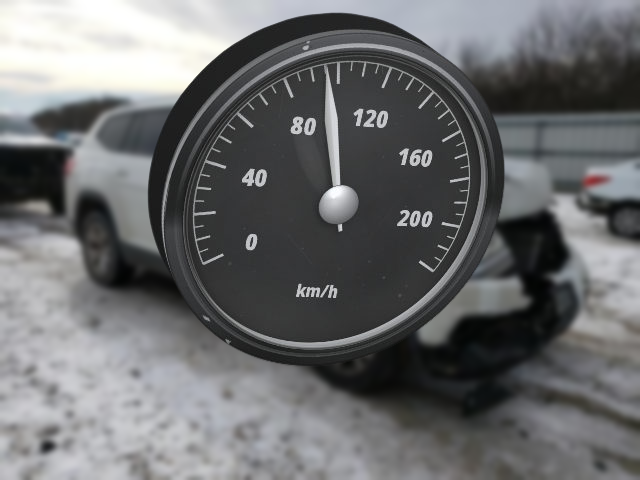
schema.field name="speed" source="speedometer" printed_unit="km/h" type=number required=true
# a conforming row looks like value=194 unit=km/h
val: value=95 unit=km/h
